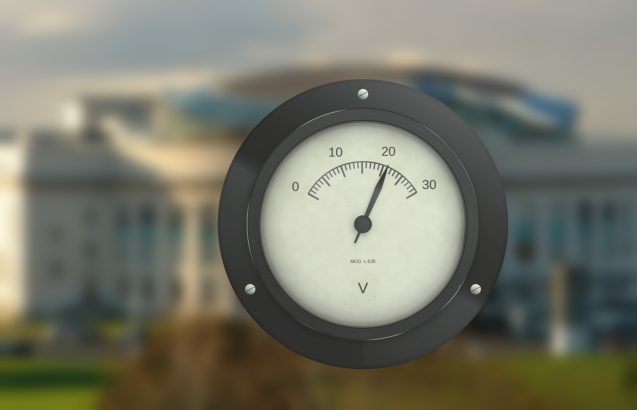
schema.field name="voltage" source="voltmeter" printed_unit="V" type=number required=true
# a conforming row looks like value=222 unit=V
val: value=21 unit=V
